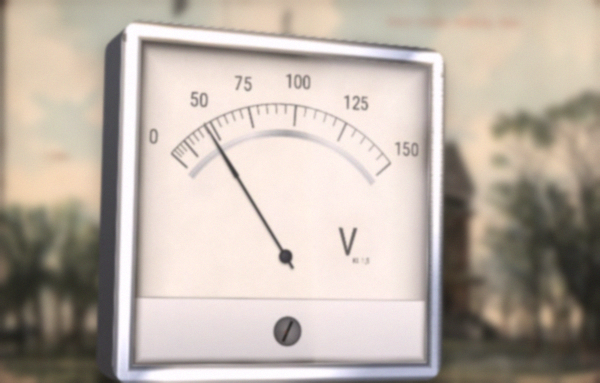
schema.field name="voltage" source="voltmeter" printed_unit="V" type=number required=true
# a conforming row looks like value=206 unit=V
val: value=45 unit=V
